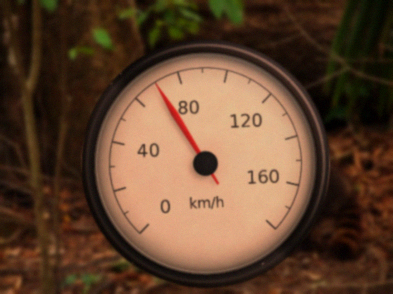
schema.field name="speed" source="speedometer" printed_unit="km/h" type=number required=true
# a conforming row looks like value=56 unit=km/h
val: value=70 unit=km/h
